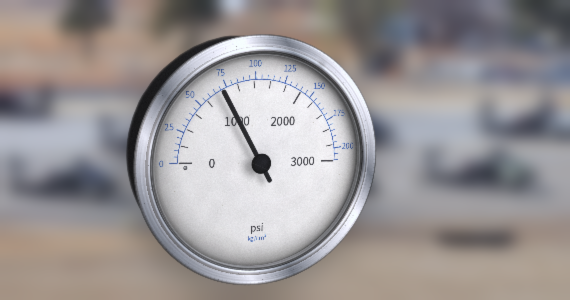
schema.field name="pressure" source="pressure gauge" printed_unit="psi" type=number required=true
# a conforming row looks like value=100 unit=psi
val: value=1000 unit=psi
